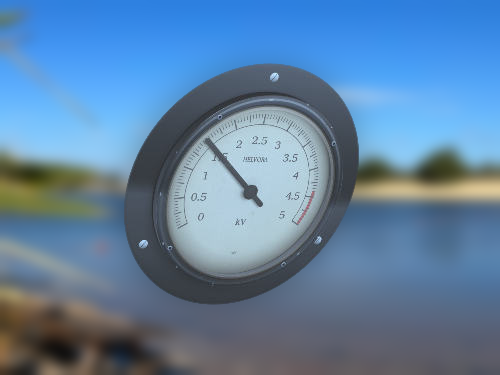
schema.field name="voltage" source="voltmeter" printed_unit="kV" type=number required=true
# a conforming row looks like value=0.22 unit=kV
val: value=1.5 unit=kV
